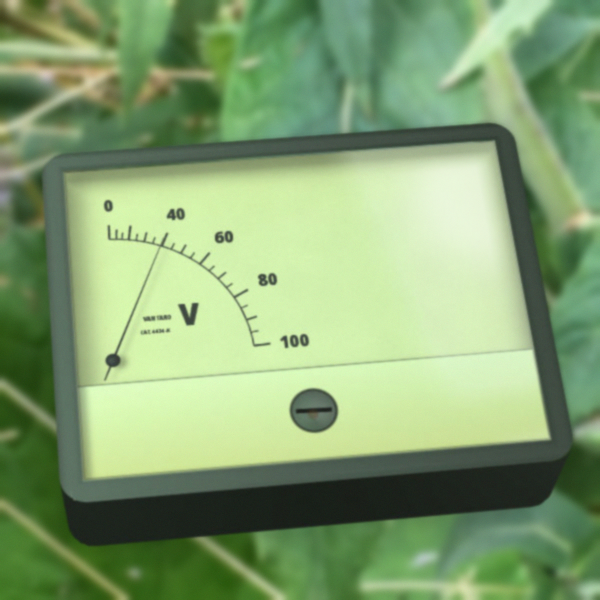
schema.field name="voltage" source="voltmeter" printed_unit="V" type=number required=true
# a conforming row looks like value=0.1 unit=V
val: value=40 unit=V
